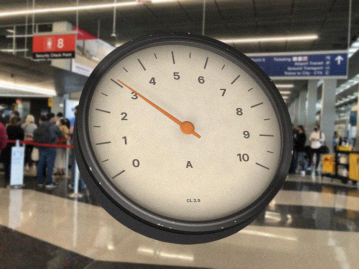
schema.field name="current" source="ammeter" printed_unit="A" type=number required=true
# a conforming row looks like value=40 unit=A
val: value=3 unit=A
